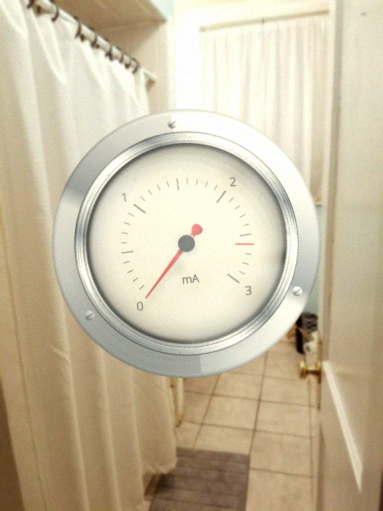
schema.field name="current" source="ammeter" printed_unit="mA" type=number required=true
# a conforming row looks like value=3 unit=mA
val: value=0 unit=mA
